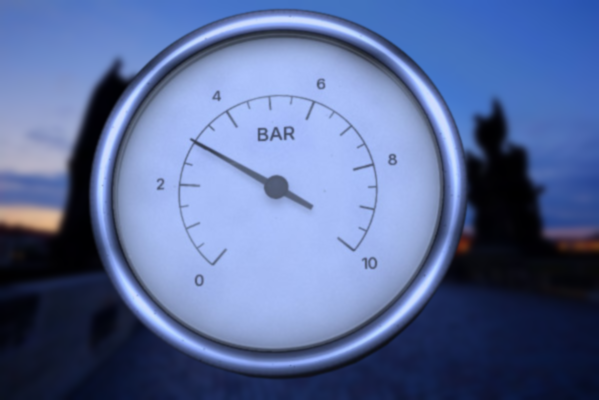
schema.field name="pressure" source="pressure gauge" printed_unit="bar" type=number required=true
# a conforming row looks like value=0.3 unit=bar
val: value=3 unit=bar
